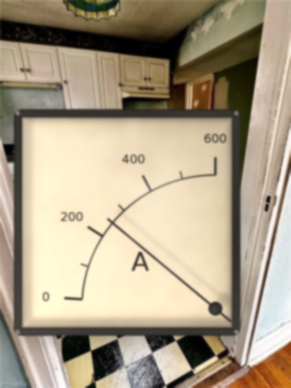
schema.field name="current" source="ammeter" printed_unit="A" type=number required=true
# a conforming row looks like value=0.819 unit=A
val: value=250 unit=A
